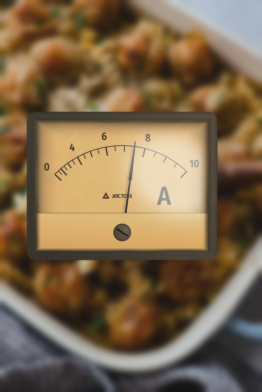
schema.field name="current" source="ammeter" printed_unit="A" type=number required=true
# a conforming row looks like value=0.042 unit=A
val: value=7.5 unit=A
